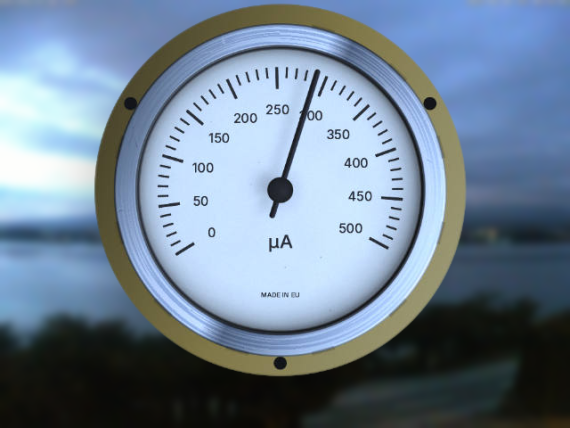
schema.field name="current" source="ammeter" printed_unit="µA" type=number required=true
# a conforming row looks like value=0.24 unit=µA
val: value=290 unit=µA
